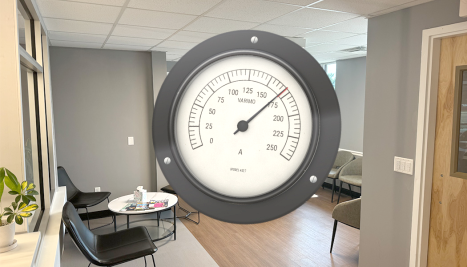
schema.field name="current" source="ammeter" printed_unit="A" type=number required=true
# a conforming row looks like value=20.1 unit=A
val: value=170 unit=A
